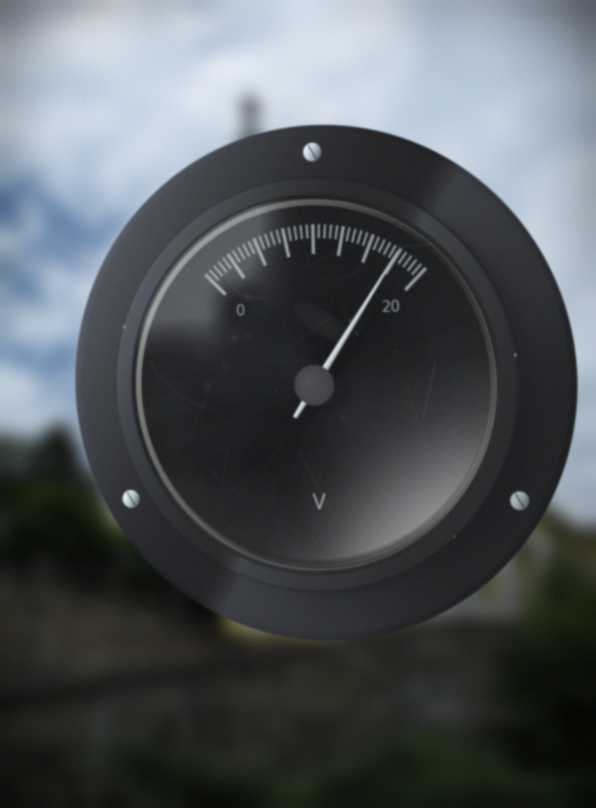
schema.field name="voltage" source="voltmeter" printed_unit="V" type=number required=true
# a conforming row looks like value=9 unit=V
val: value=17.5 unit=V
